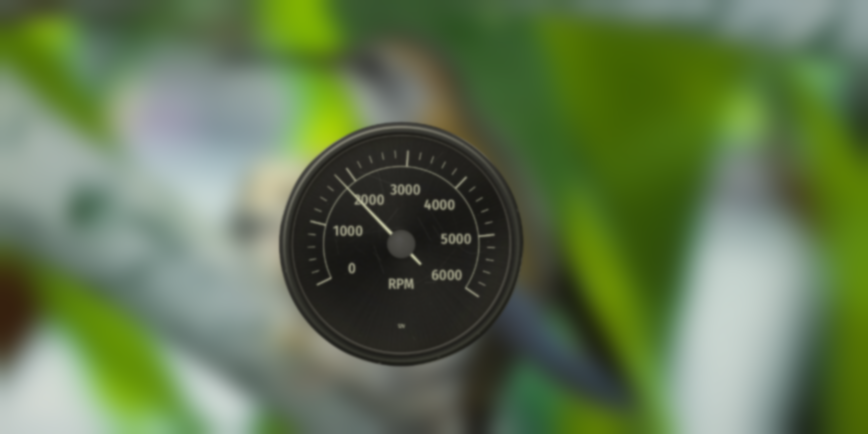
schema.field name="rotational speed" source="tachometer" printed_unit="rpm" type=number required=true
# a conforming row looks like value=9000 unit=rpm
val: value=1800 unit=rpm
